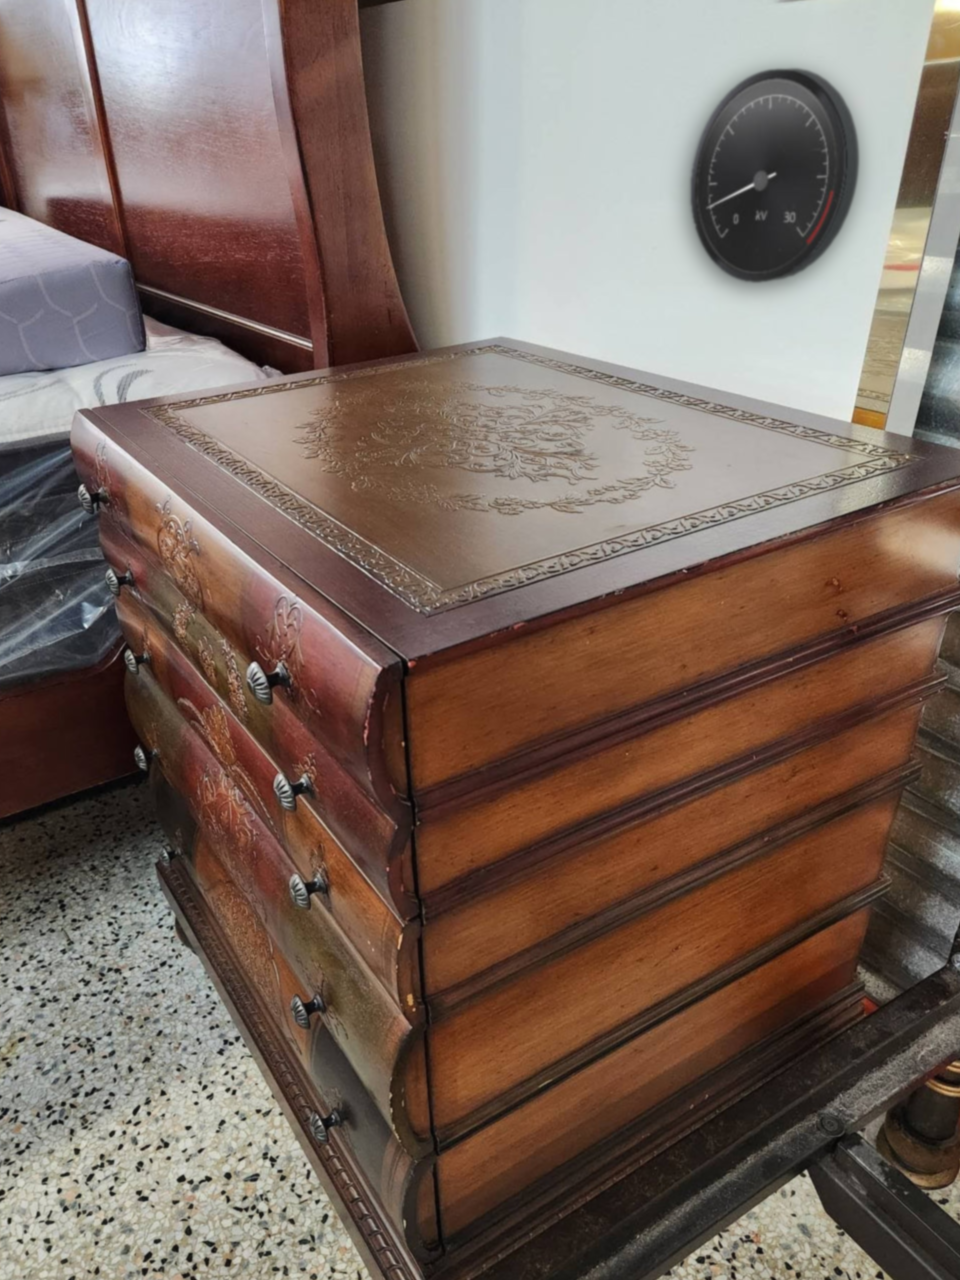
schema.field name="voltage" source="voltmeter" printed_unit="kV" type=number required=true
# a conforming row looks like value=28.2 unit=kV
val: value=3 unit=kV
